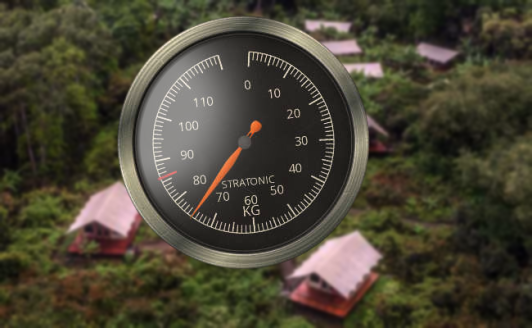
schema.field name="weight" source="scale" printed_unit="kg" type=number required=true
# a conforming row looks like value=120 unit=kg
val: value=75 unit=kg
